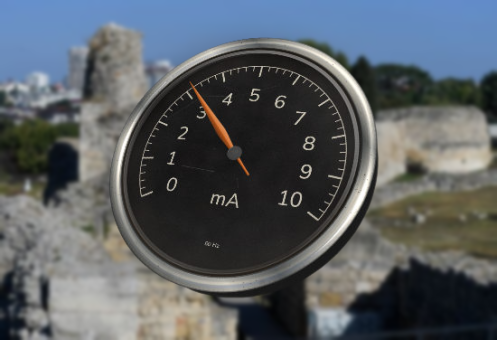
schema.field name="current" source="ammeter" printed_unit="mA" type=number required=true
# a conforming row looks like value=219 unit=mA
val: value=3.2 unit=mA
